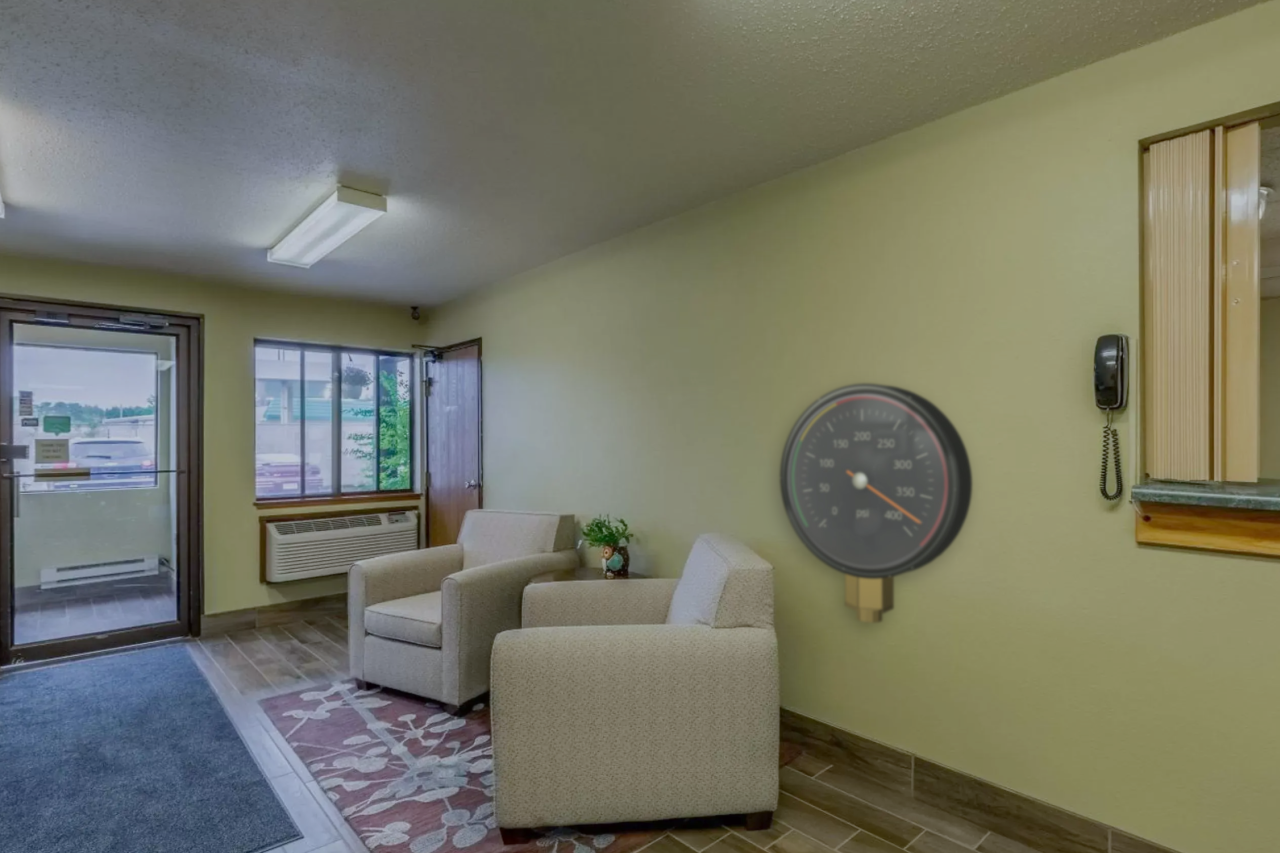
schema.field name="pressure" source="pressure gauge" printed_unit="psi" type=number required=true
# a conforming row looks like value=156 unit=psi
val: value=380 unit=psi
